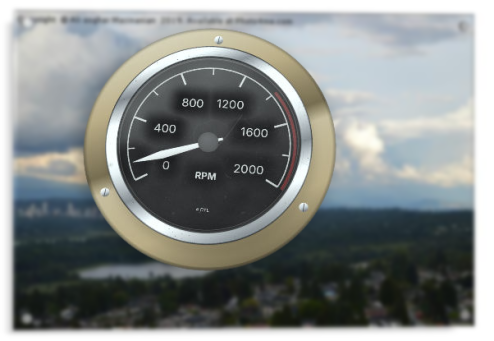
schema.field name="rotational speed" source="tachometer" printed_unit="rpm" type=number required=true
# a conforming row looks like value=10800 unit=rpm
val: value=100 unit=rpm
